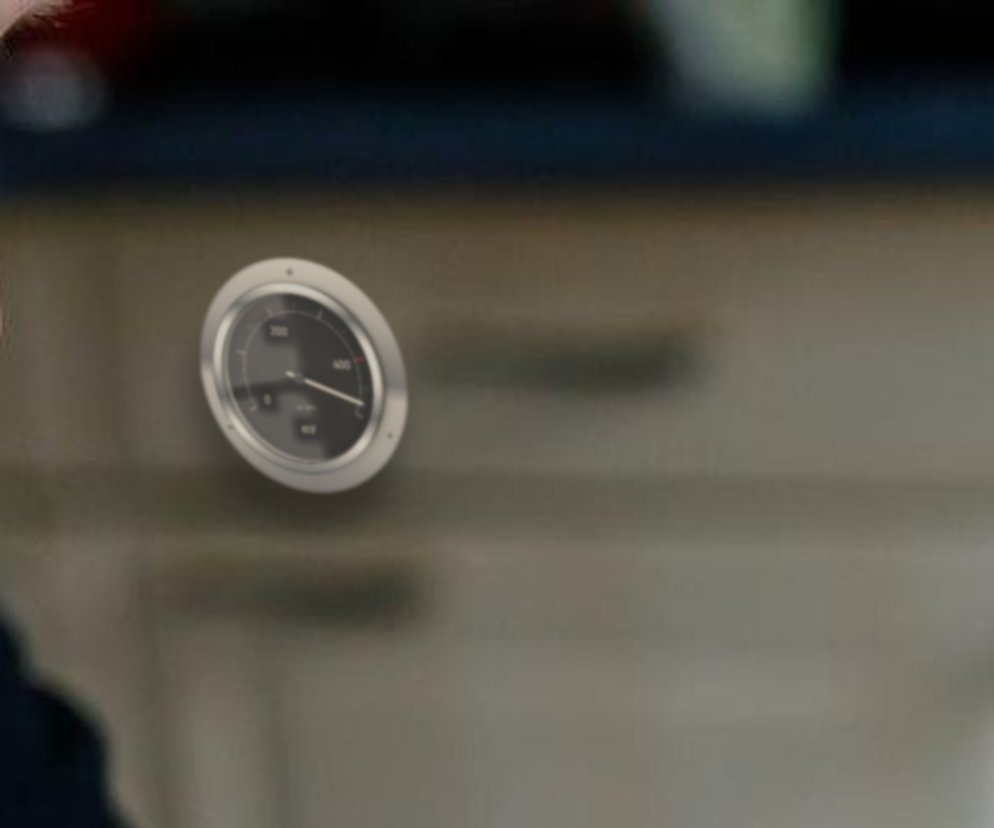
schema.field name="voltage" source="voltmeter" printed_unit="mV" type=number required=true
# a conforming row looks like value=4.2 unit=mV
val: value=475 unit=mV
